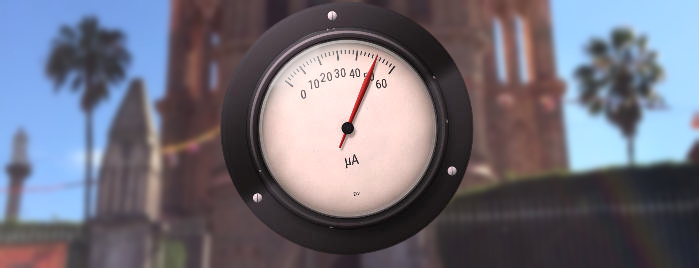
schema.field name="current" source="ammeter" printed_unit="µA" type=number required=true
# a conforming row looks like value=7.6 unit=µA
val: value=50 unit=µA
